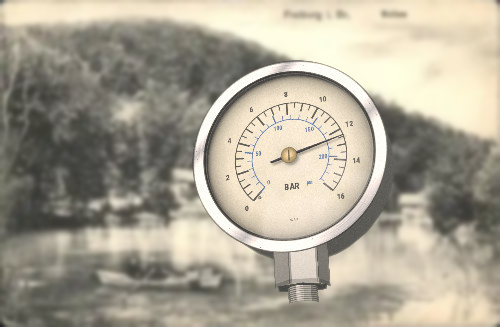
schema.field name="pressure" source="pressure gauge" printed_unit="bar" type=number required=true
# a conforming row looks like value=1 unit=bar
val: value=12.5 unit=bar
